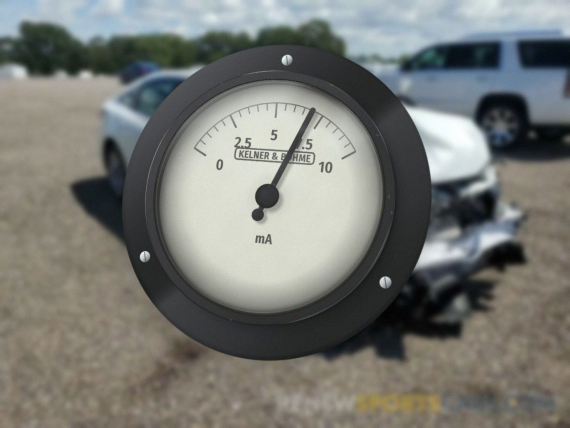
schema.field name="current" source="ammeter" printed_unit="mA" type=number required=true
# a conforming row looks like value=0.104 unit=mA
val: value=7 unit=mA
